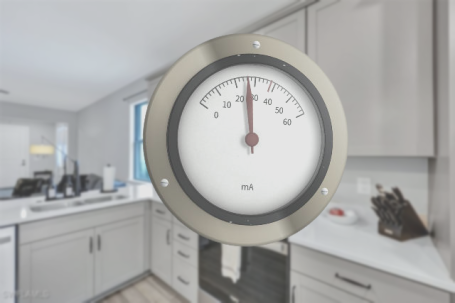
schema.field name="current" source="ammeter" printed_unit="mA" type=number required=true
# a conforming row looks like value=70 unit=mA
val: value=26 unit=mA
